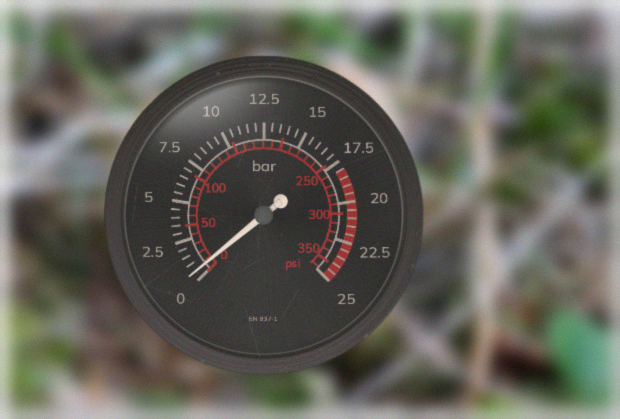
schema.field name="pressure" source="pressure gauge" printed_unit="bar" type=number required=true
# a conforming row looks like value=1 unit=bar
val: value=0.5 unit=bar
